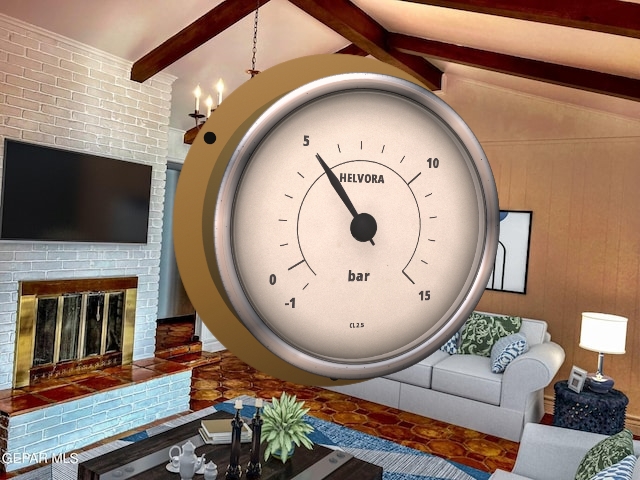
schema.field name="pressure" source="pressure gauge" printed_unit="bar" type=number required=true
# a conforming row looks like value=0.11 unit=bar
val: value=5 unit=bar
